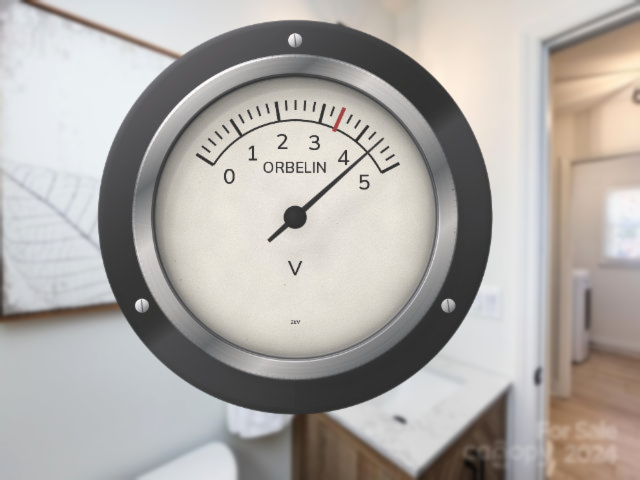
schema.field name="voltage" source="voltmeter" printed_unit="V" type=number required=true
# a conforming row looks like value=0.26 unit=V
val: value=4.4 unit=V
